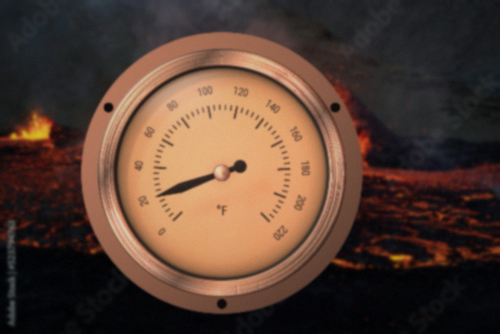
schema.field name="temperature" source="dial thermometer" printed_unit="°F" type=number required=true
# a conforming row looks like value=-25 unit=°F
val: value=20 unit=°F
